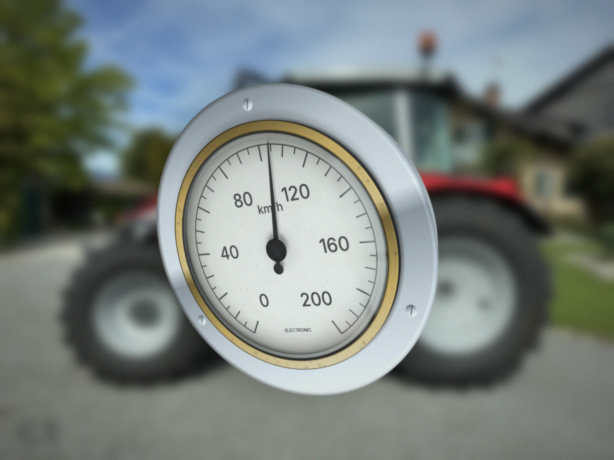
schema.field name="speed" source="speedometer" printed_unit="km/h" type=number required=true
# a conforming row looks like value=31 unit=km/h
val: value=105 unit=km/h
